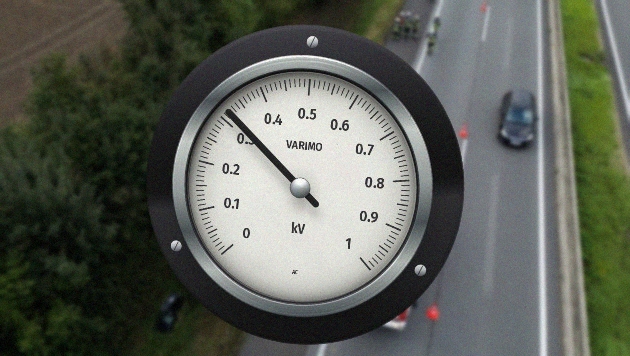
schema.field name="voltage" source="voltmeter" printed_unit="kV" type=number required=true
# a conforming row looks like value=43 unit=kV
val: value=0.32 unit=kV
